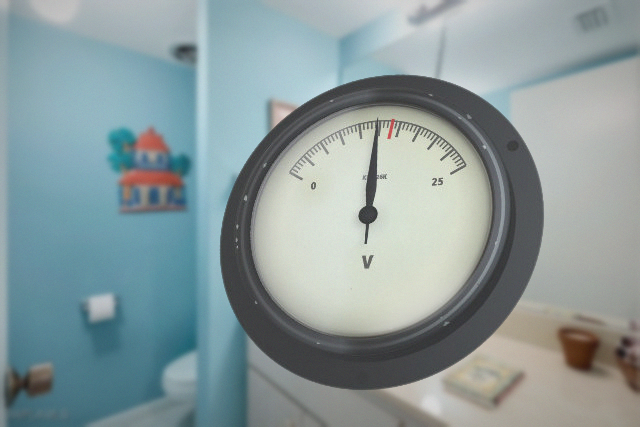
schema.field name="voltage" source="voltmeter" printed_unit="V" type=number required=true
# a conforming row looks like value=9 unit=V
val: value=12.5 unit=V
